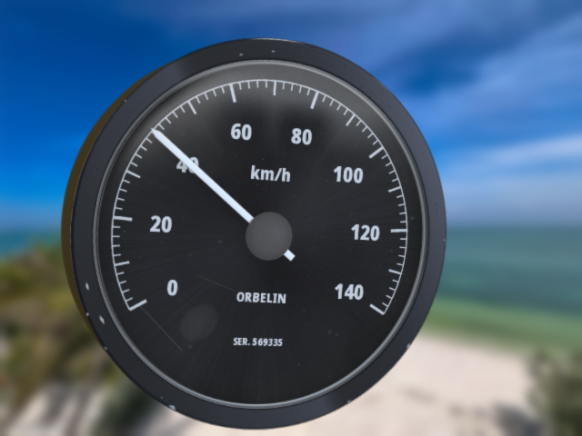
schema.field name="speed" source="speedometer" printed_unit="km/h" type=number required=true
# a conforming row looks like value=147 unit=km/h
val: value=40 unit=km/h
